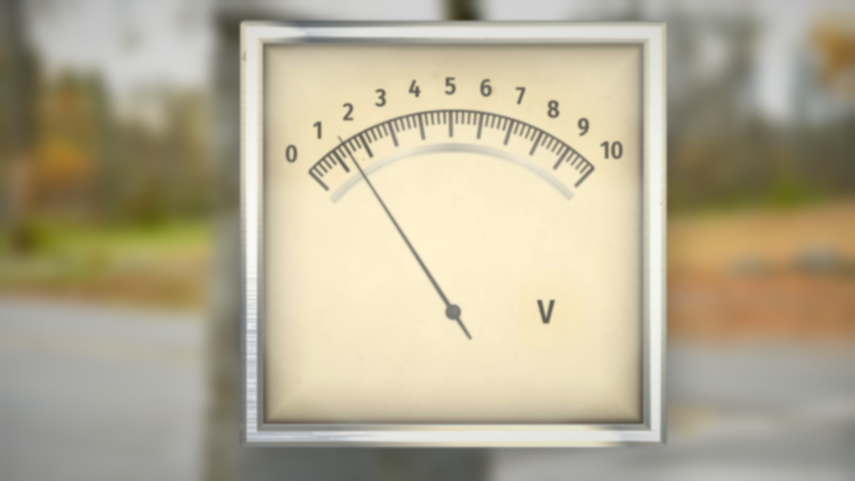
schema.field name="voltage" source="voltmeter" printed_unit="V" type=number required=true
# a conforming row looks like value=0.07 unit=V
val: value=1.4 unit=V
